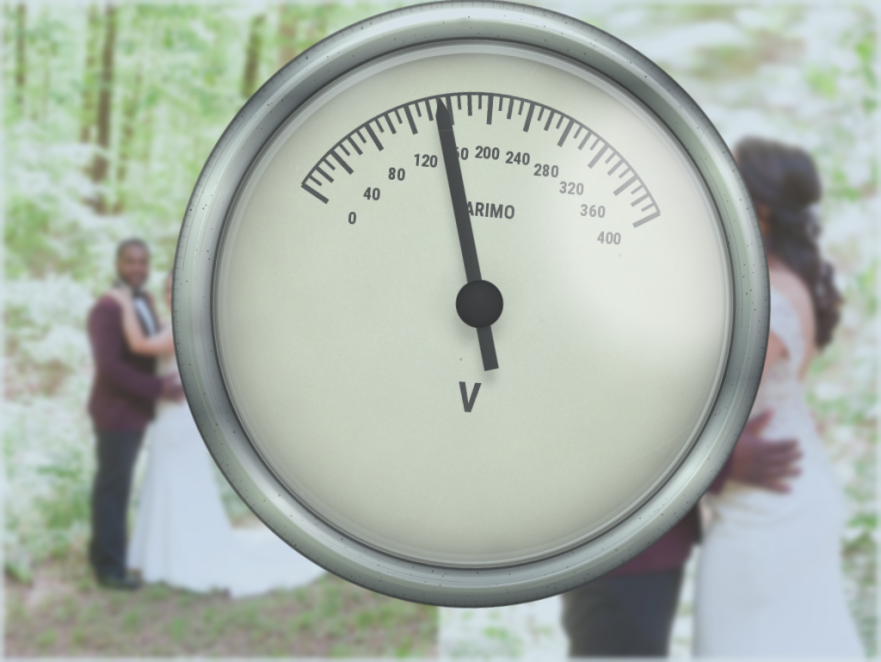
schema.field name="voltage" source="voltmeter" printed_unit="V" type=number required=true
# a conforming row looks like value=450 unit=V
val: value=150 unit=V
